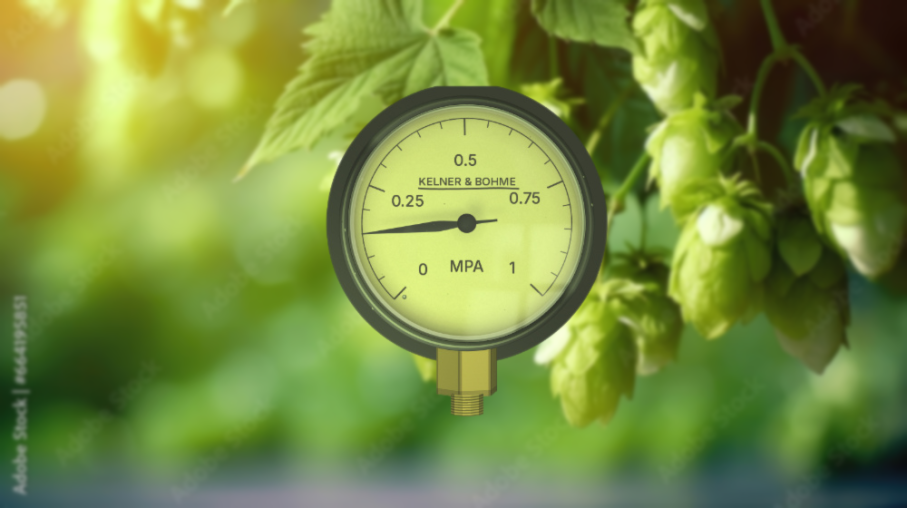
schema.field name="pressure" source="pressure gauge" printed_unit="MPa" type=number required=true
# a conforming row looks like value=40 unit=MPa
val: value=0.15 unit=MPa
